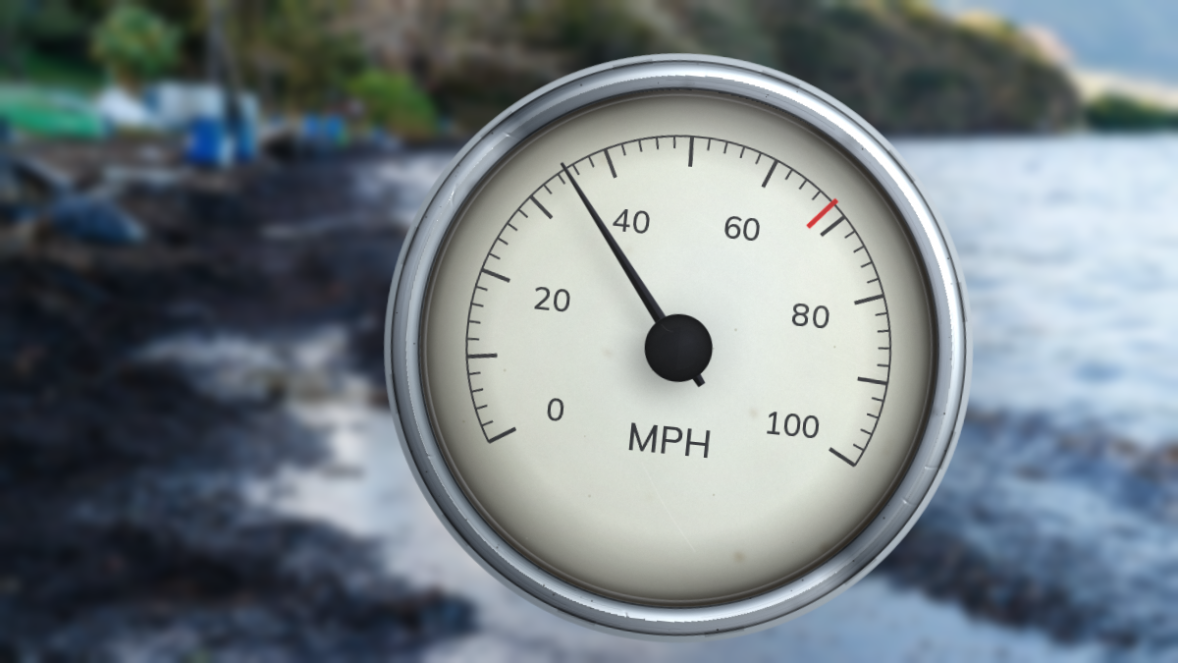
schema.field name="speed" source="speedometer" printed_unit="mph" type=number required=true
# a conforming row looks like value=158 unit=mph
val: value=35 unit=mph
